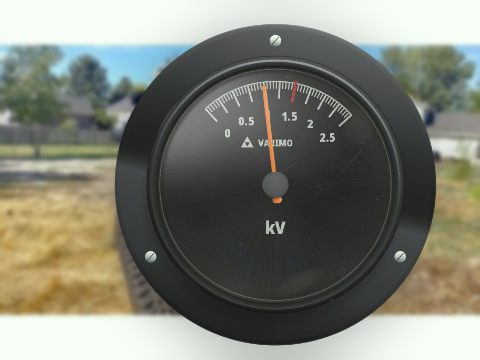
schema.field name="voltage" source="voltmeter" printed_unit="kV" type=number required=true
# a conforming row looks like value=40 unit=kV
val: value=1 unit=kV
